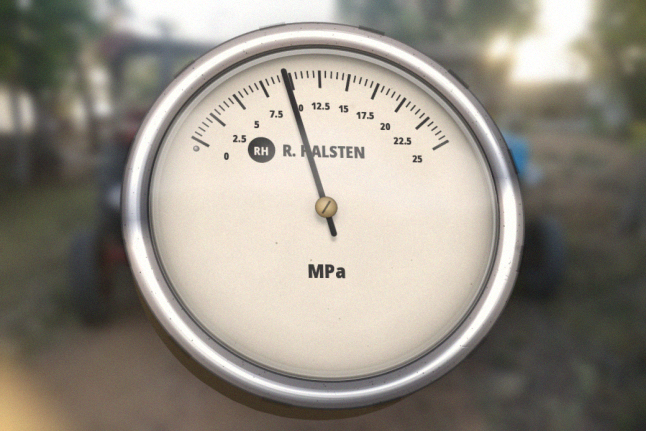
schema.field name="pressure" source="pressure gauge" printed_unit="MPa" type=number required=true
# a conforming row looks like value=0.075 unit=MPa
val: value=9.5 unit=MPa
